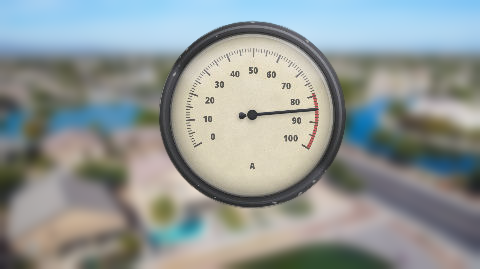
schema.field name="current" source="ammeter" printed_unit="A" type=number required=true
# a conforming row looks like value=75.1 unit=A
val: value=85 unit=A
